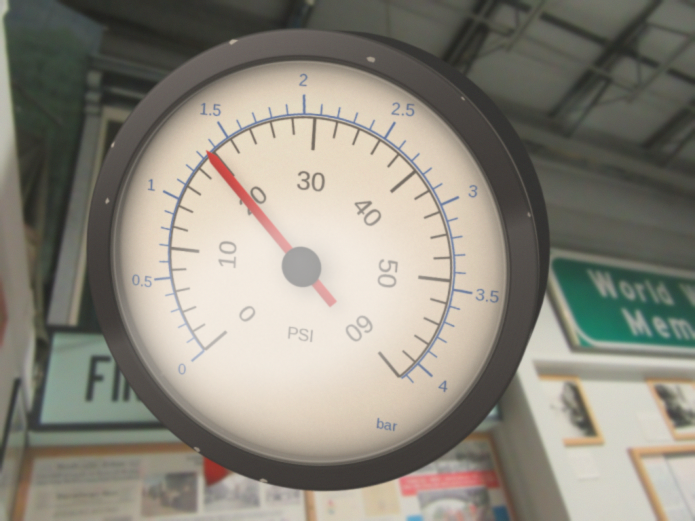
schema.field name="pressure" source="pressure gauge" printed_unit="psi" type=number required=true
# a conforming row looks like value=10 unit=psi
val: value=20 unit=psi
